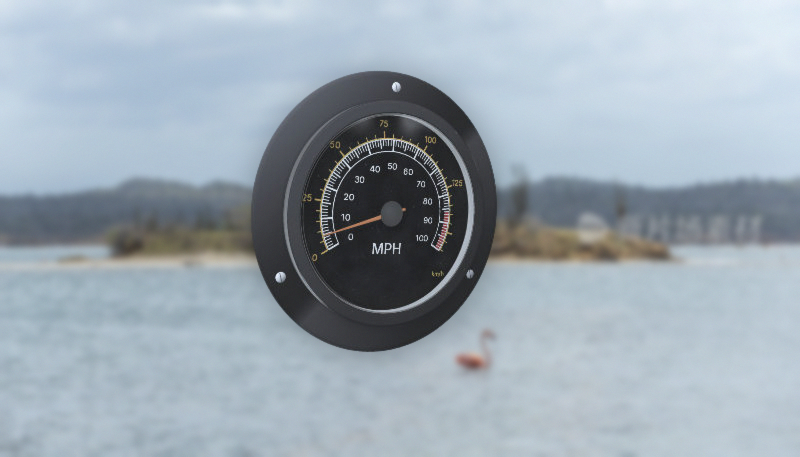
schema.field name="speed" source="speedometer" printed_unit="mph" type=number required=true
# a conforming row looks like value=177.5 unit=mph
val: value=5 unit=mph
